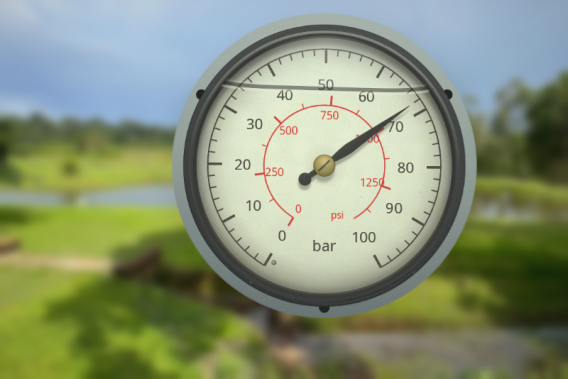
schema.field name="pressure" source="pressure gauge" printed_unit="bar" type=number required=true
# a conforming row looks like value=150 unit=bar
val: value=68 unit=bar
